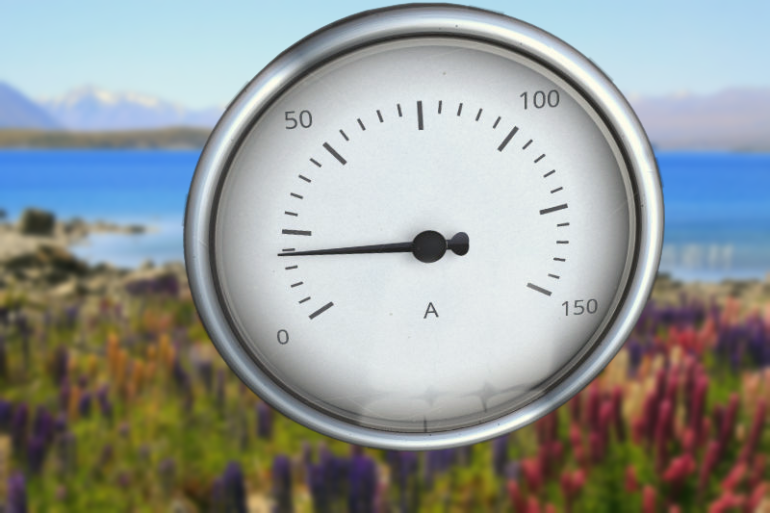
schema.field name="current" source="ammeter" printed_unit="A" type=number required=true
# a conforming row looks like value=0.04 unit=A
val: value=20 unit=A
